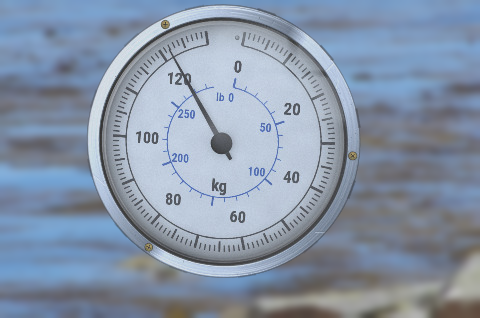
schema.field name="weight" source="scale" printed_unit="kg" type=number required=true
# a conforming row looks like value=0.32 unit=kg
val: value=122 unit=kg
